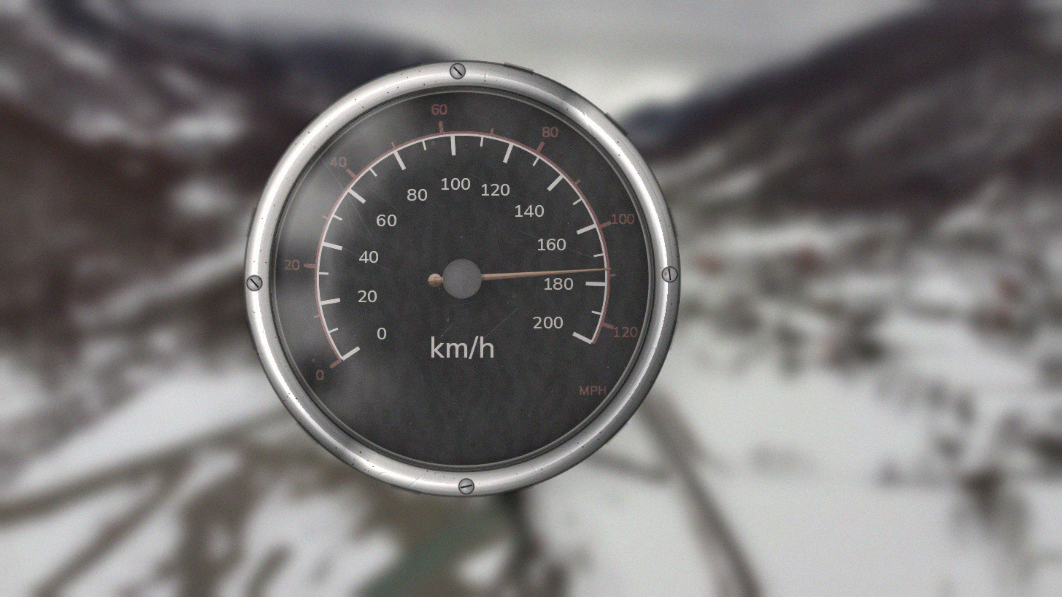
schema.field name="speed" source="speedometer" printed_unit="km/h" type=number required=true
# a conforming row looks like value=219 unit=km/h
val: value=175 unit=km/h
